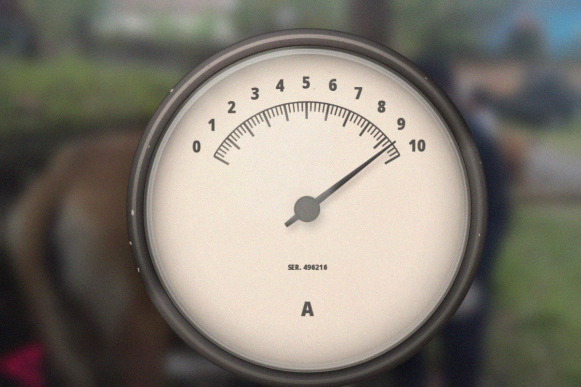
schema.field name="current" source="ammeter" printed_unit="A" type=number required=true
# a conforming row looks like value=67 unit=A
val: value=9.4 unit=A
